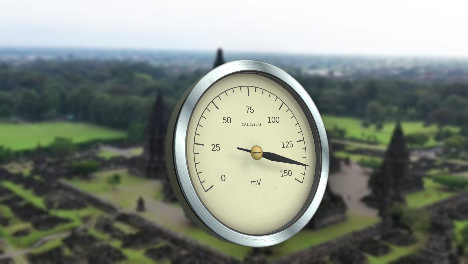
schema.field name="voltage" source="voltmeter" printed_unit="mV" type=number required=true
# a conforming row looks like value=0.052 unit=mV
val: value=140 unit=mV
